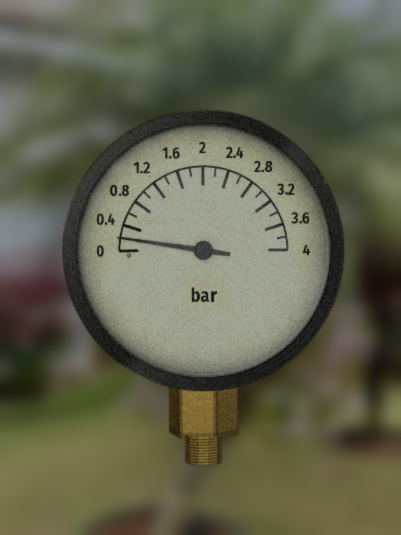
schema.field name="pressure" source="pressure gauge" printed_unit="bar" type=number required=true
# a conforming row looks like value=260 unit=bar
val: value=0.2 unit=bar
